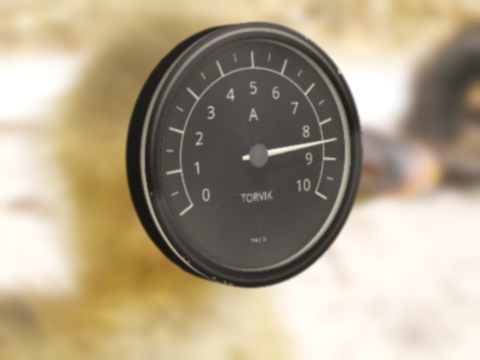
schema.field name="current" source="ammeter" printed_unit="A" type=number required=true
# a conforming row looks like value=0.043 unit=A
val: value=8.5 unit=A
